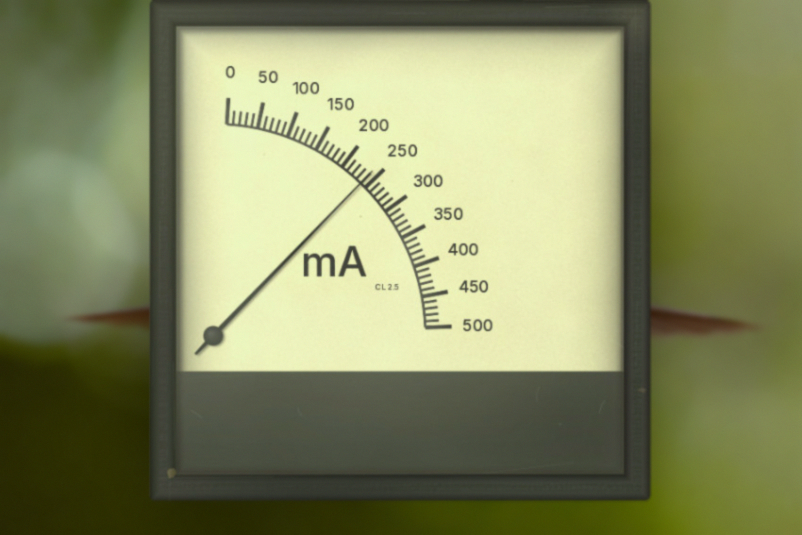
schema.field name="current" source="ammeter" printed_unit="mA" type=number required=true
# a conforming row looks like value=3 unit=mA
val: value=240 unit=mA
